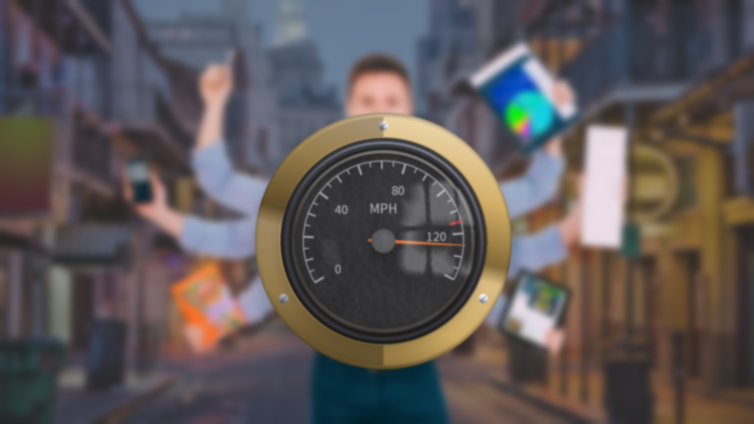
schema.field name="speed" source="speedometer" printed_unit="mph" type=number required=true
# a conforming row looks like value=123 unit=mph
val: value=125 unit=mph
